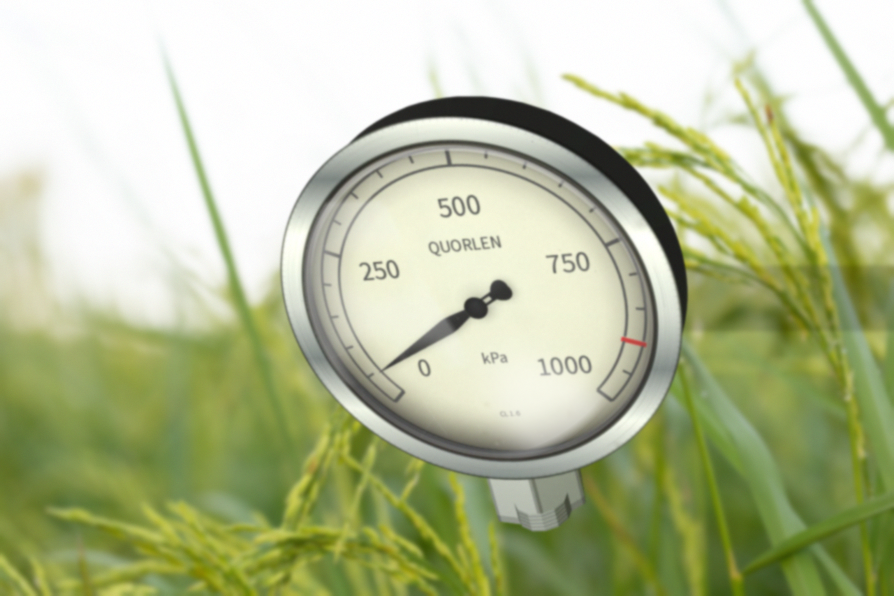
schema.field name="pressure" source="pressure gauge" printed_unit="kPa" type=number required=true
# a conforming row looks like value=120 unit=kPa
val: value=50 unit=kPa
